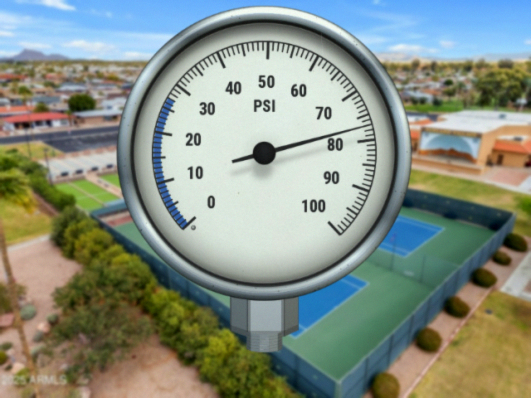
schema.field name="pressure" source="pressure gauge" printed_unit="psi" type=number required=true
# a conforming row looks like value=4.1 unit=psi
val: value=77 unit=psi
